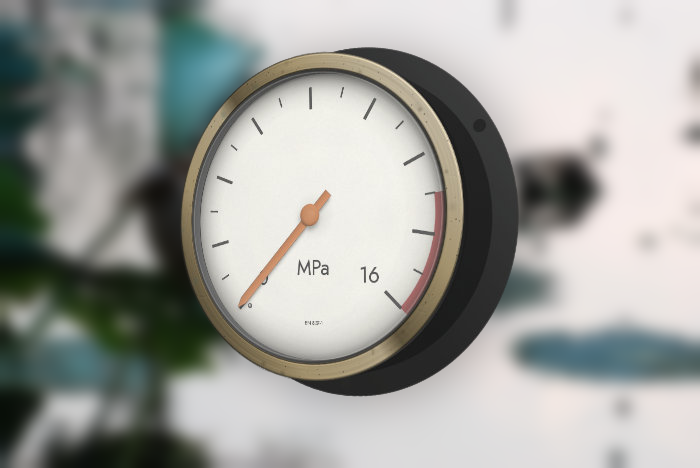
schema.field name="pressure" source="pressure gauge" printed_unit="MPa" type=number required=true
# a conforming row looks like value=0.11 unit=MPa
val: value=0 unit=MPa
